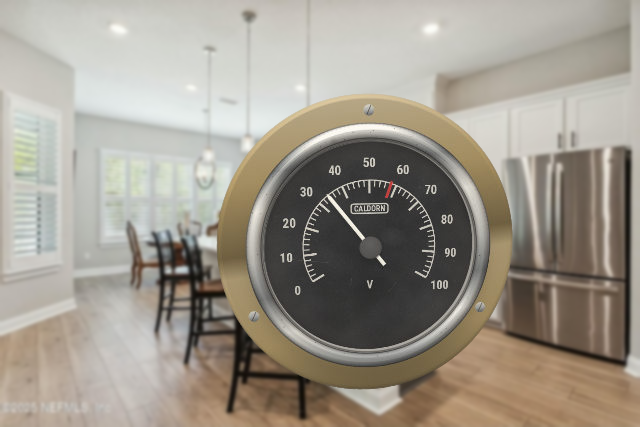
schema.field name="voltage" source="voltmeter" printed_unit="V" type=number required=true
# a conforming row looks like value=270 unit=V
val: value=34 unit=V
